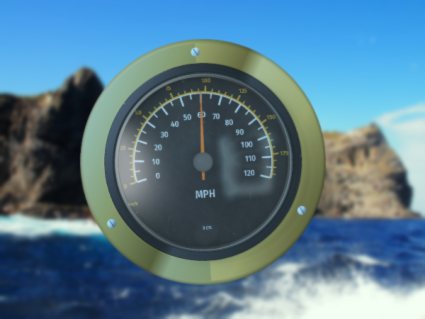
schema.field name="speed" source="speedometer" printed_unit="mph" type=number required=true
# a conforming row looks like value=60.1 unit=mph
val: value=60 unit=mph
